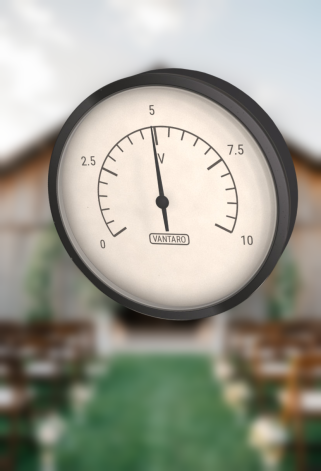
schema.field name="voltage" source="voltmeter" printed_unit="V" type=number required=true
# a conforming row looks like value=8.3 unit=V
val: value=5 unit=V
